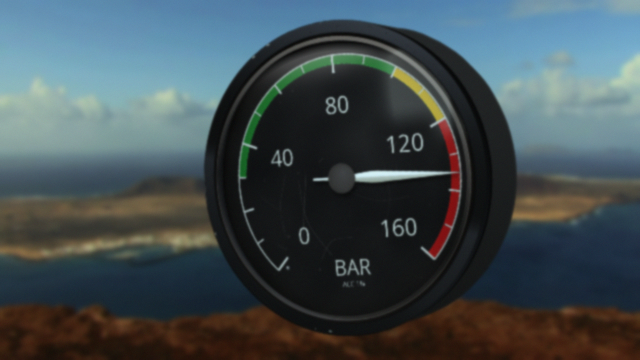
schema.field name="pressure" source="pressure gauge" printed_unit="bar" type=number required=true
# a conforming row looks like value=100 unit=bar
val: value=135 unit=bar
